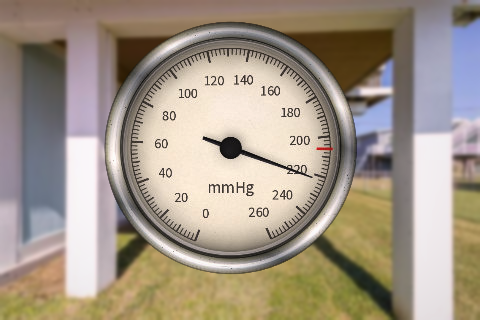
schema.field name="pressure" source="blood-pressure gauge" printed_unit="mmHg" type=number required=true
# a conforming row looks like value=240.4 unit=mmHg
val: value=222 unit=mmHg
